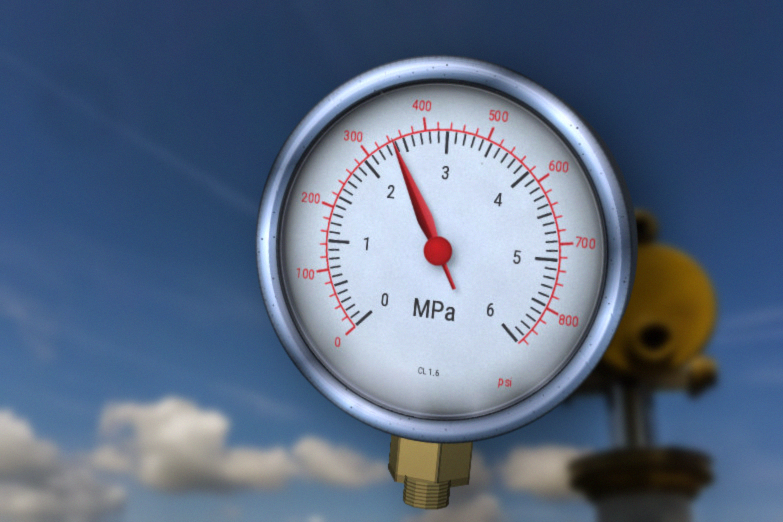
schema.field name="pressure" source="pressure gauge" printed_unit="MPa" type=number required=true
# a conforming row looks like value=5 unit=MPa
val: value=2.4 unit=MPa
